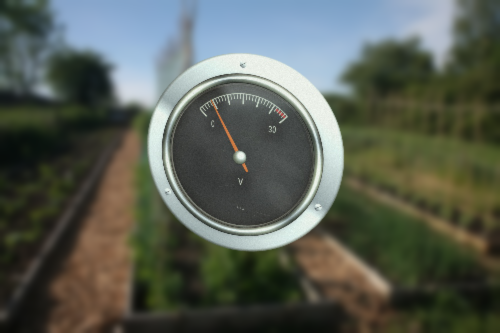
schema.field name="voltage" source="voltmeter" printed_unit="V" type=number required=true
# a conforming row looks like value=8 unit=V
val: value=5 unit=V
